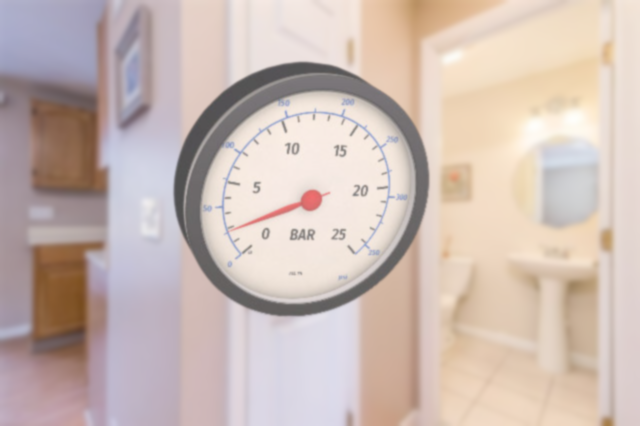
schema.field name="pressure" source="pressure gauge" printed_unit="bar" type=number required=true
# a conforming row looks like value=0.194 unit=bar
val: value=2 unit=bar
